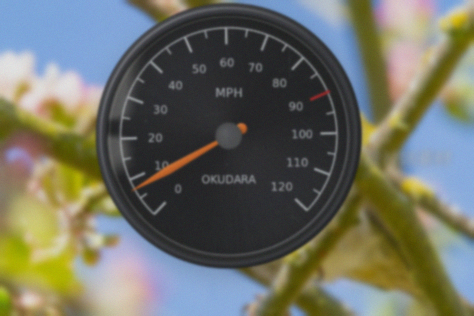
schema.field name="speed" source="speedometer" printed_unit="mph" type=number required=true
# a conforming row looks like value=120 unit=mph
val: value=7.5 unit=mph
